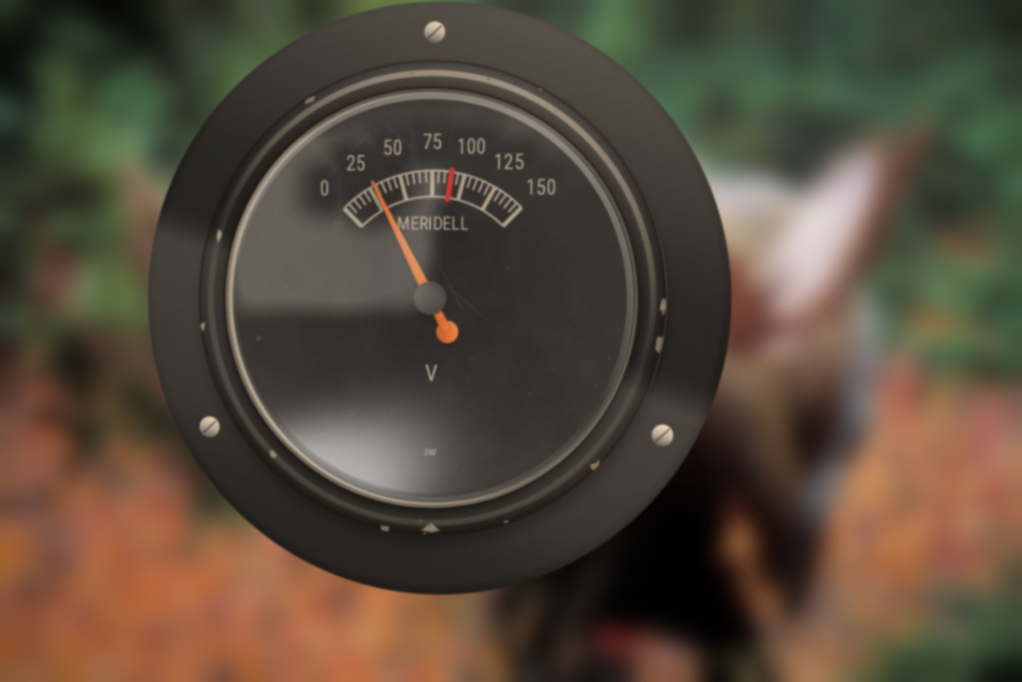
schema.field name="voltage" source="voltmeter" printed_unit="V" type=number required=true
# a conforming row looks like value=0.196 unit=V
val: value=30 unit=V
